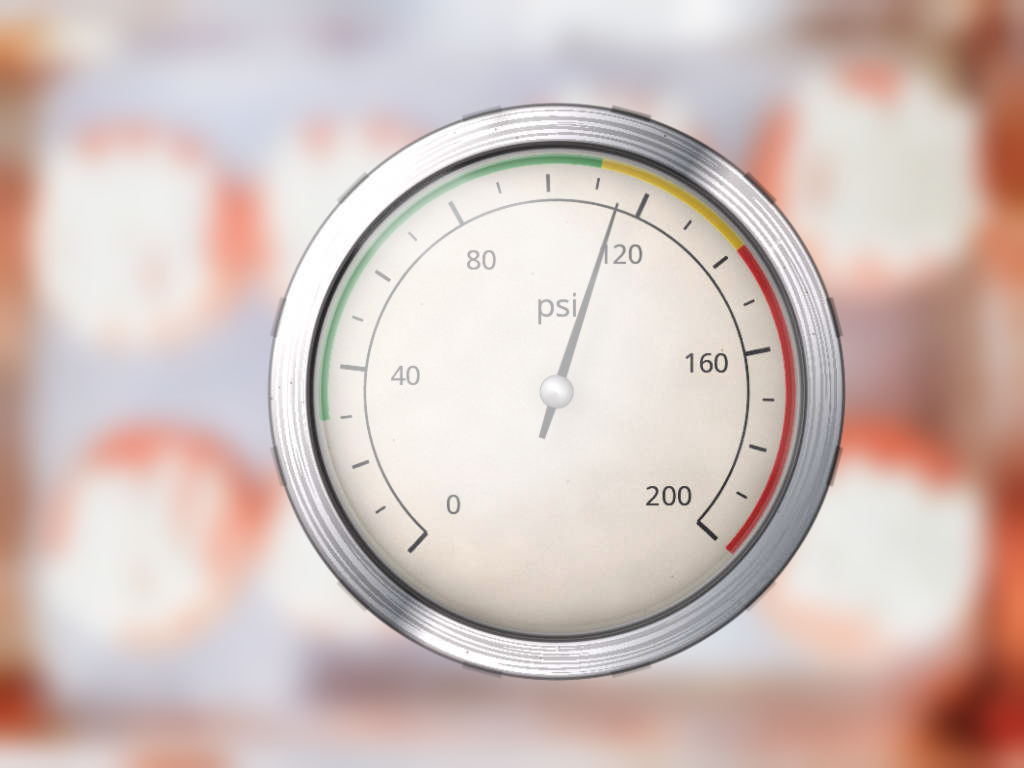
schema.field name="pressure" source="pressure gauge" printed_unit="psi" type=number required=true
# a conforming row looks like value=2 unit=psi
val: value=115 unit=psi
